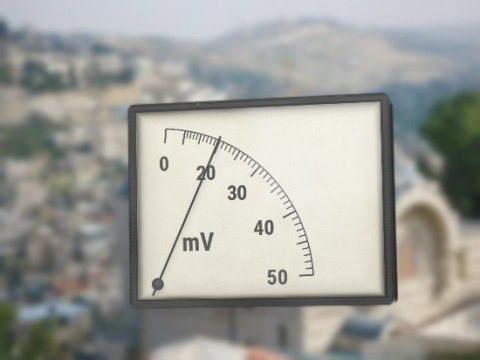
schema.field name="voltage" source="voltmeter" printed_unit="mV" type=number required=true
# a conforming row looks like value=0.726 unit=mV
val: value=20 unit=mV
